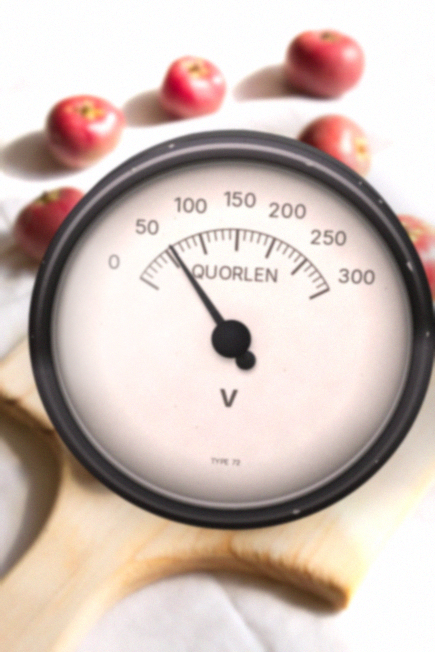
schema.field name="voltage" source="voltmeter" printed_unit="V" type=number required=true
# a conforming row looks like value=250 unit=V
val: value=60 unit=V
